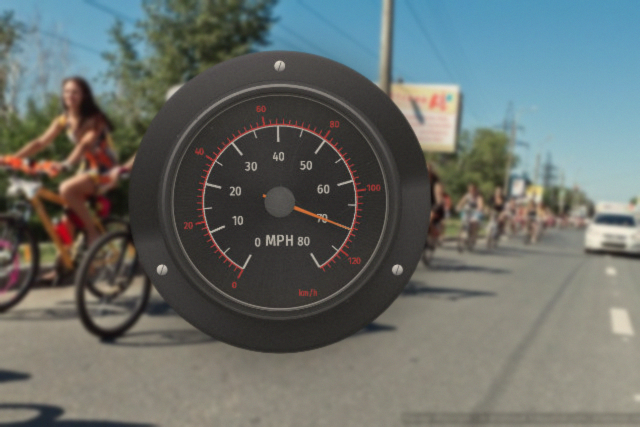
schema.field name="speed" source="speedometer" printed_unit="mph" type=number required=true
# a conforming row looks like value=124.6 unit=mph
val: value=70 unit=mph
